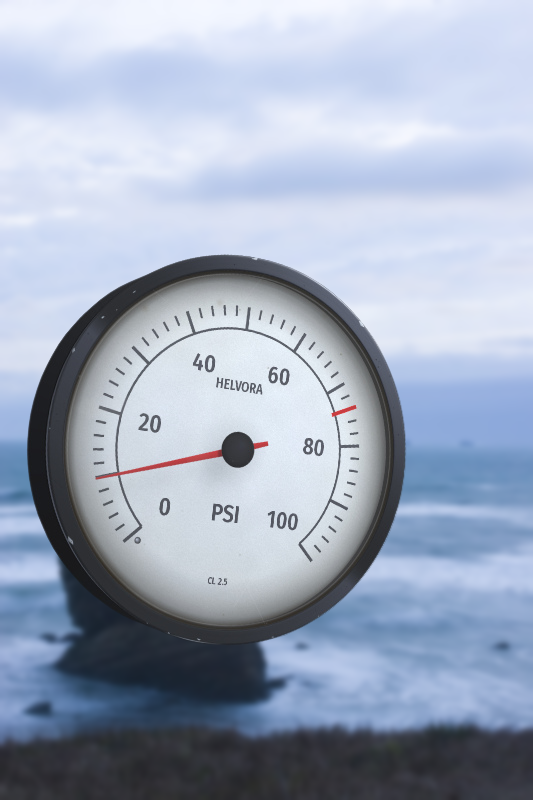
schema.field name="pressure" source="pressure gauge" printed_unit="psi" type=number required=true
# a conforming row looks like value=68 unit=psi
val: value=10 unit=psi
